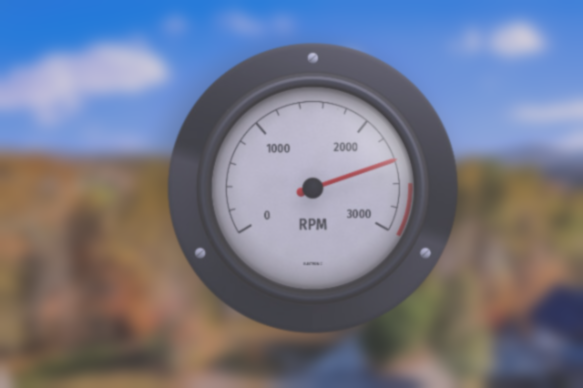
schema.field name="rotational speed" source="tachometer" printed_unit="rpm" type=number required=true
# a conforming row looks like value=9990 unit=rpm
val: value=2400 unit=rpm
